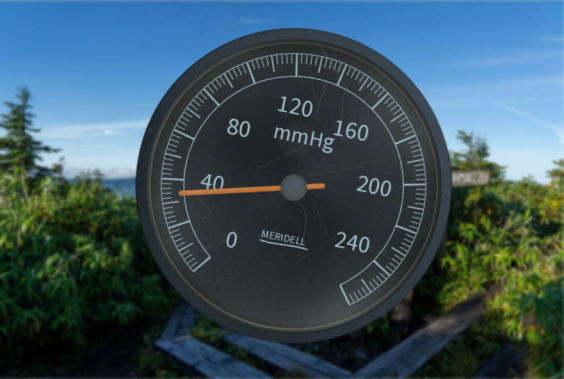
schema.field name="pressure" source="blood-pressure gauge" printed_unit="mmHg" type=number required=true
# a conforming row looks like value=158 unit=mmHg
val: value=34 unit=mmHg
